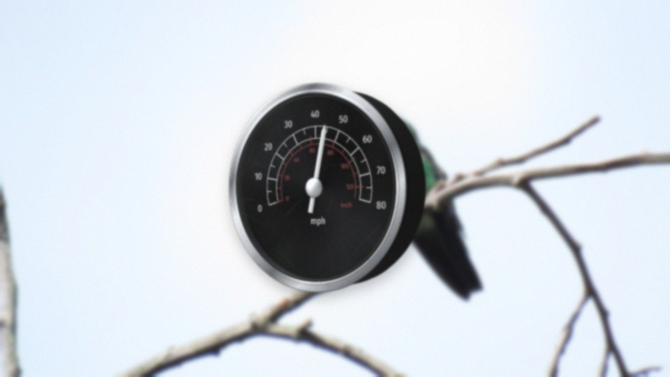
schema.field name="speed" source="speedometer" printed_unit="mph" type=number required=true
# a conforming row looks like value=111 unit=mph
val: value=45 unit=mph
